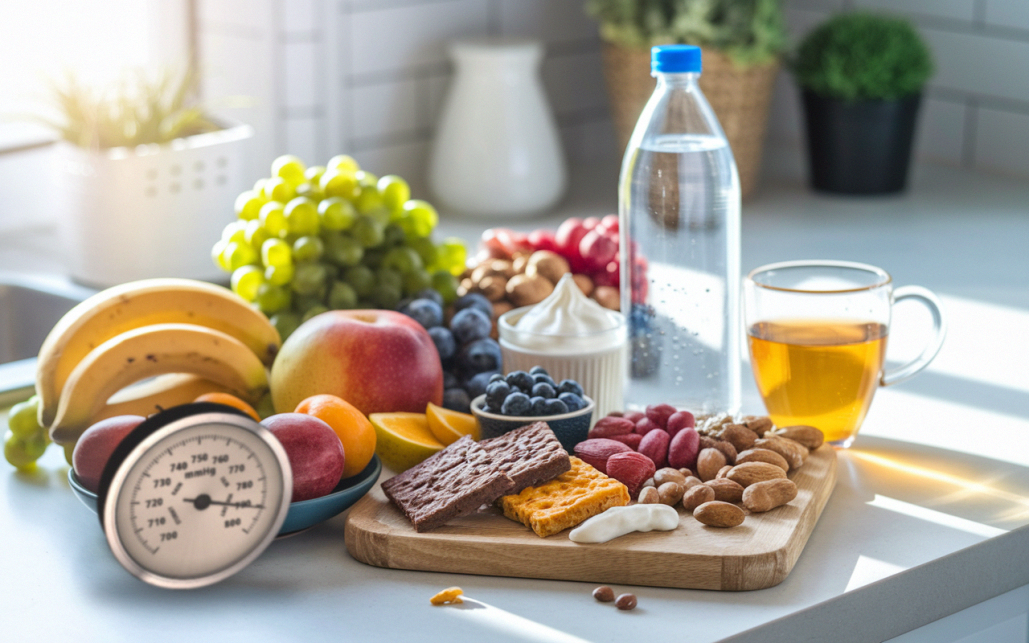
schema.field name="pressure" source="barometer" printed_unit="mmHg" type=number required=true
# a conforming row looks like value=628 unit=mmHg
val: value=790 unit=mmHg
